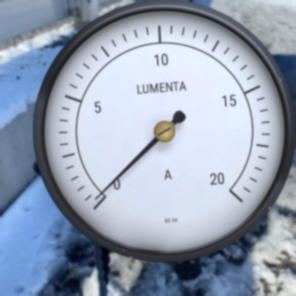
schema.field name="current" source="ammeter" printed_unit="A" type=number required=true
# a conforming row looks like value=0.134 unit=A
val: value=0.25 unit=A
